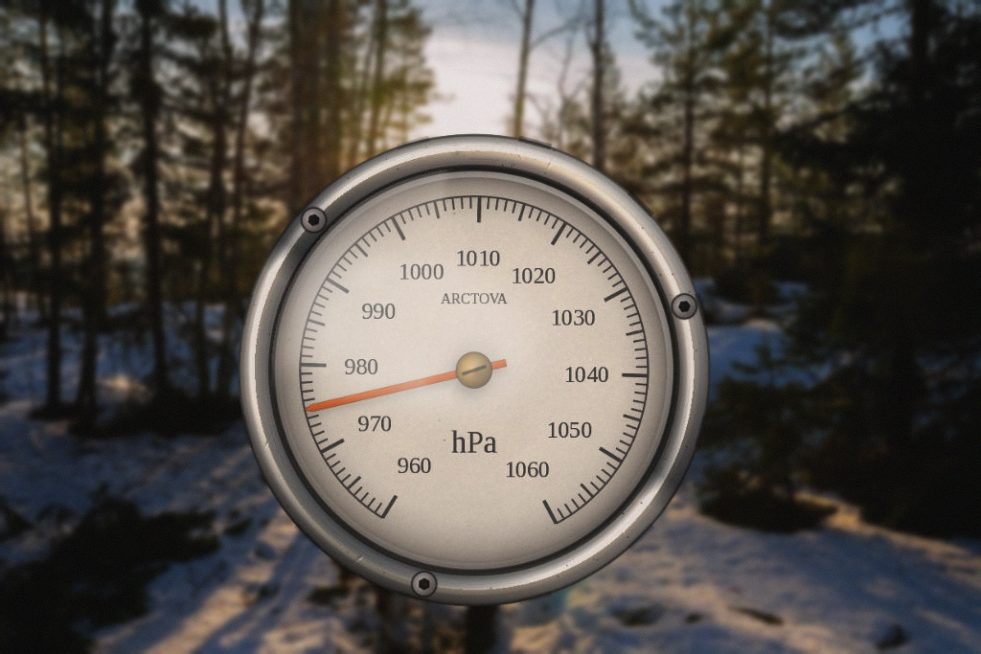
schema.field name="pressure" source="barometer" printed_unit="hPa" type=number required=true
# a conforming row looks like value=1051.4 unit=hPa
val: value=975 unit=hPa
